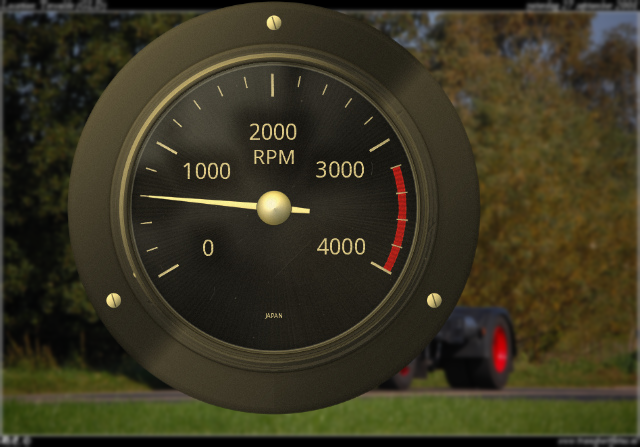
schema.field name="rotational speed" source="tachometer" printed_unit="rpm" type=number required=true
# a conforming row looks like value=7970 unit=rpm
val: value=600 unit=rpm
